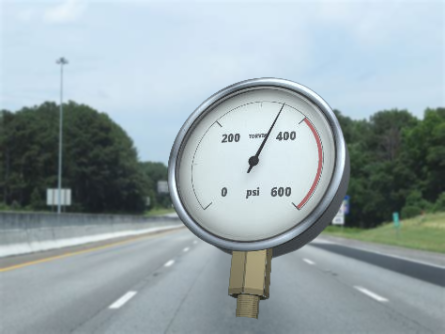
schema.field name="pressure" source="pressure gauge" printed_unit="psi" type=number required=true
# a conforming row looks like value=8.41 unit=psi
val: value=350 unit=psi
